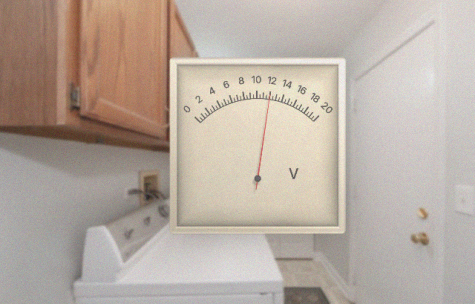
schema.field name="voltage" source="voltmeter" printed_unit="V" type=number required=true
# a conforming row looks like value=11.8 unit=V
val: value=12 unit=V
